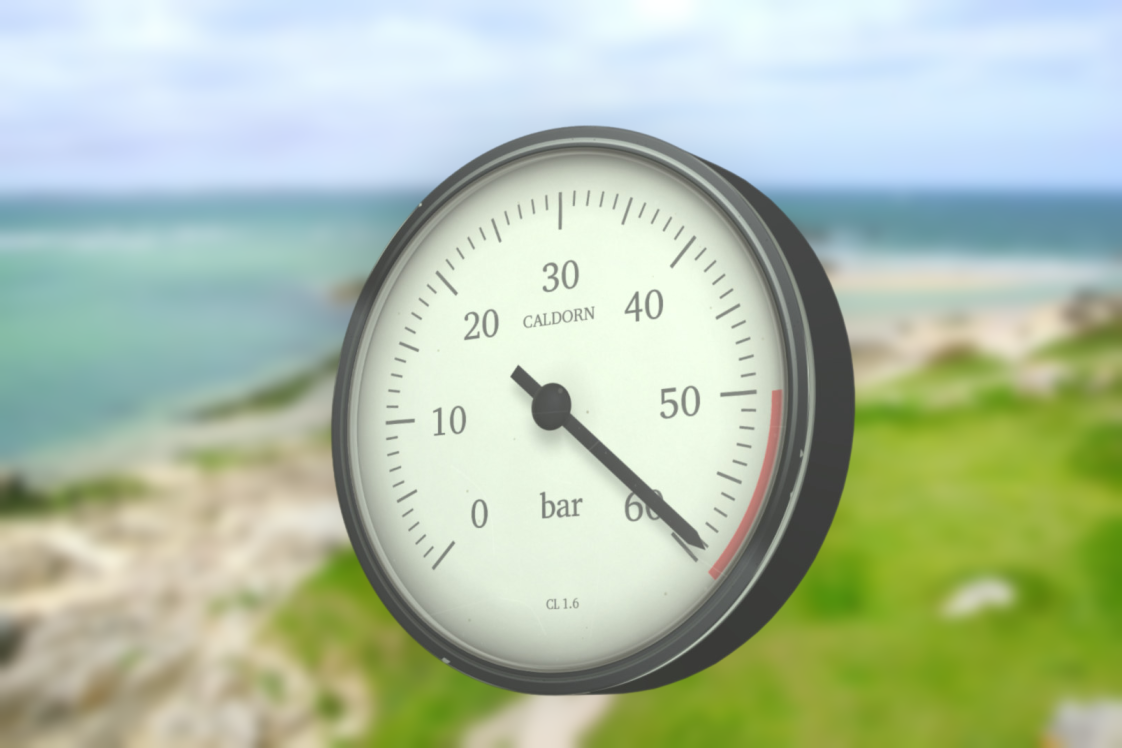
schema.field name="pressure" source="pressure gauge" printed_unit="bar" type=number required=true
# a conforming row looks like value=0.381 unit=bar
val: value=59 unit=bar
